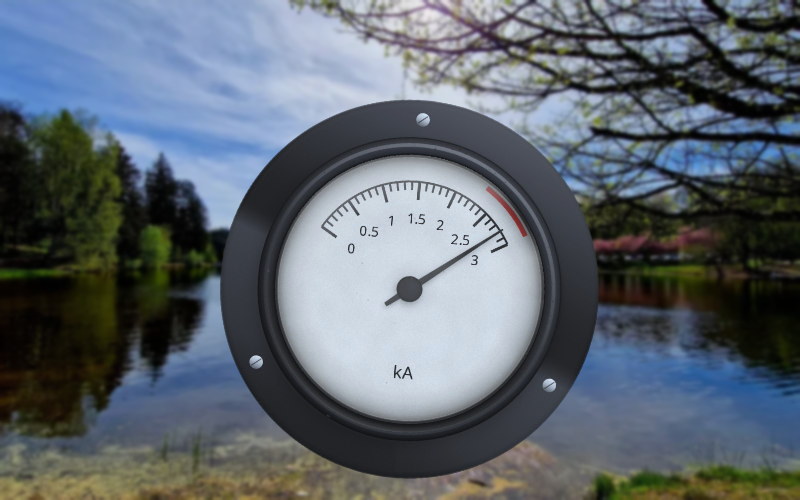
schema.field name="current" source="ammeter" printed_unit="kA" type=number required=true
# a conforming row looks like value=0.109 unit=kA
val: value=2.8 unit=kA
